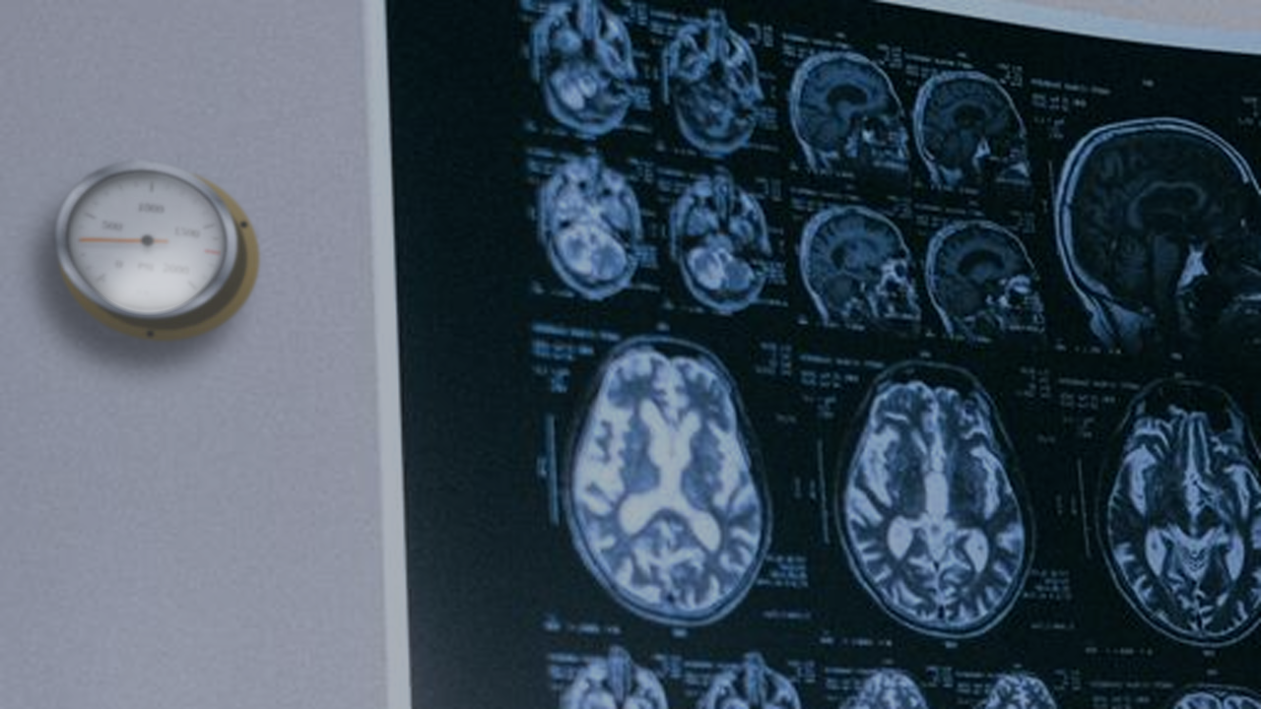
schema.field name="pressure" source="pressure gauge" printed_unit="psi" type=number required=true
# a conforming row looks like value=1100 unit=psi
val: value=300 unit=psi
